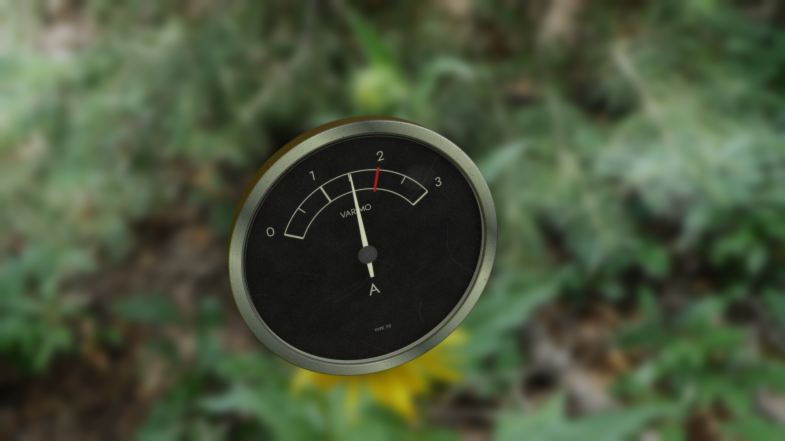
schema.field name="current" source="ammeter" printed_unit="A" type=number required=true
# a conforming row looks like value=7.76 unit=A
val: value=1.5 unit=A
